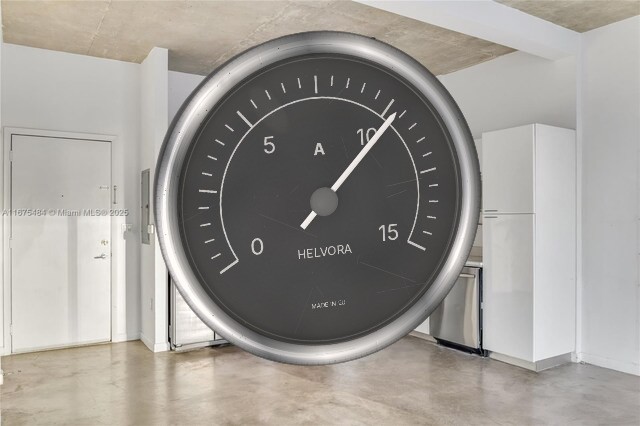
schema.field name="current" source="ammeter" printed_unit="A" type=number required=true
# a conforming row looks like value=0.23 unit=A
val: value=10.25 unit=A
